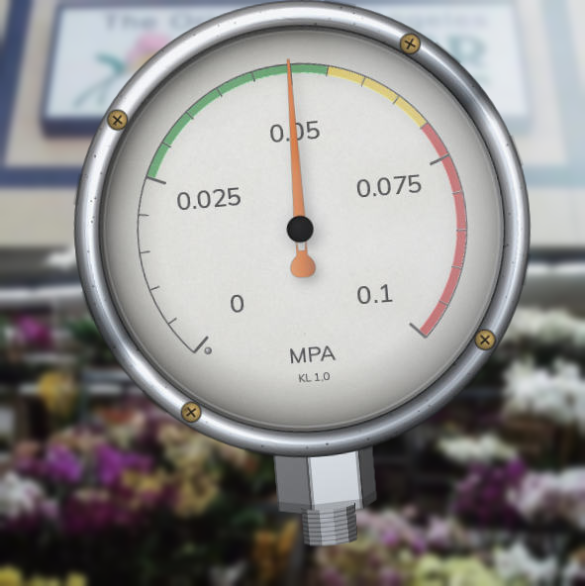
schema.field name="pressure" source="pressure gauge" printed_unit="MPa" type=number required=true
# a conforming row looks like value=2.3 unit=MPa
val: value=0.05 unit=MPa
